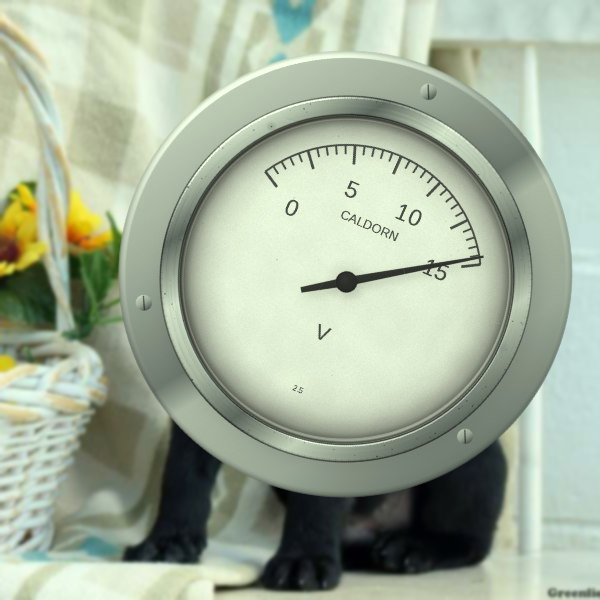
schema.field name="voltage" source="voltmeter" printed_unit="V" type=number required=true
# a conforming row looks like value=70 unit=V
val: value=14.5 unit=V
